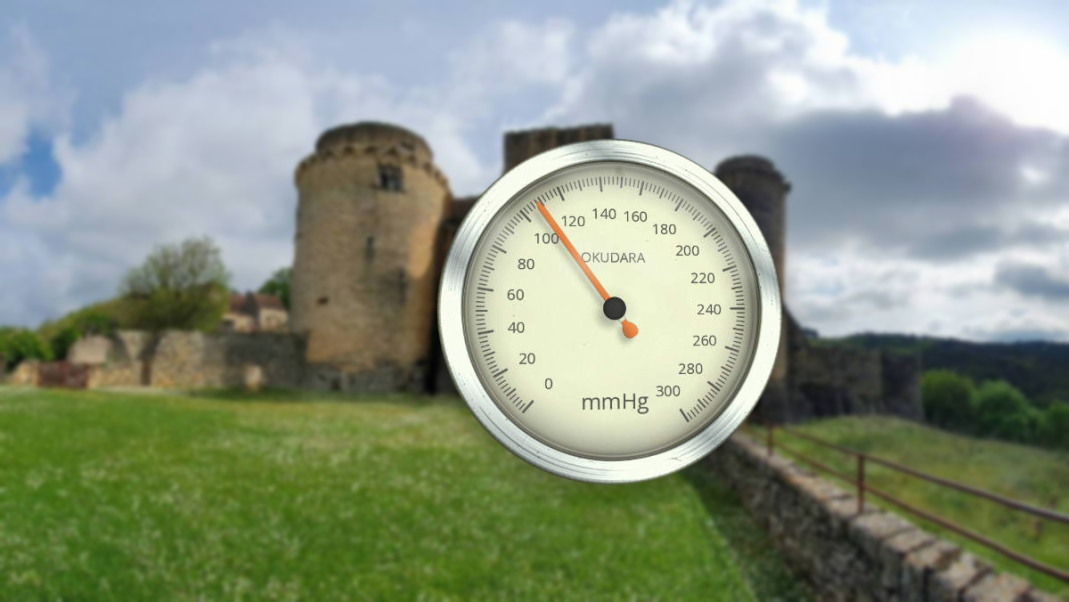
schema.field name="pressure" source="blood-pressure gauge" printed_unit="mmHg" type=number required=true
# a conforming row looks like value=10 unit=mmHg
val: value=108 unit=mmHg
